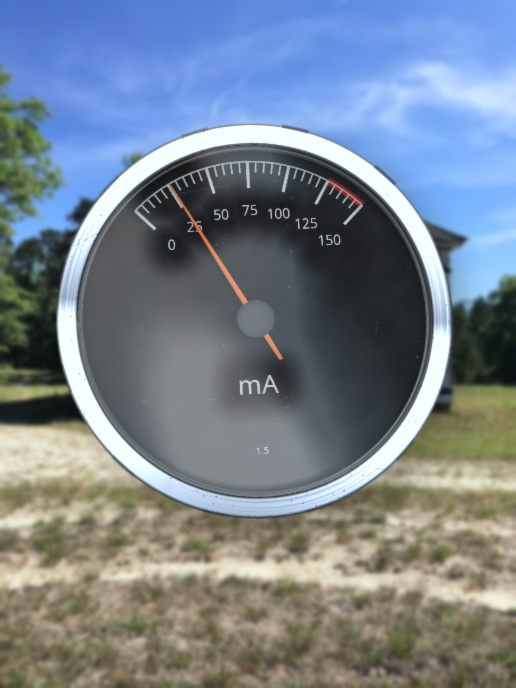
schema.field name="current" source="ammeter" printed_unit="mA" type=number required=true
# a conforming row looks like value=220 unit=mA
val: value=25 unit=mA
